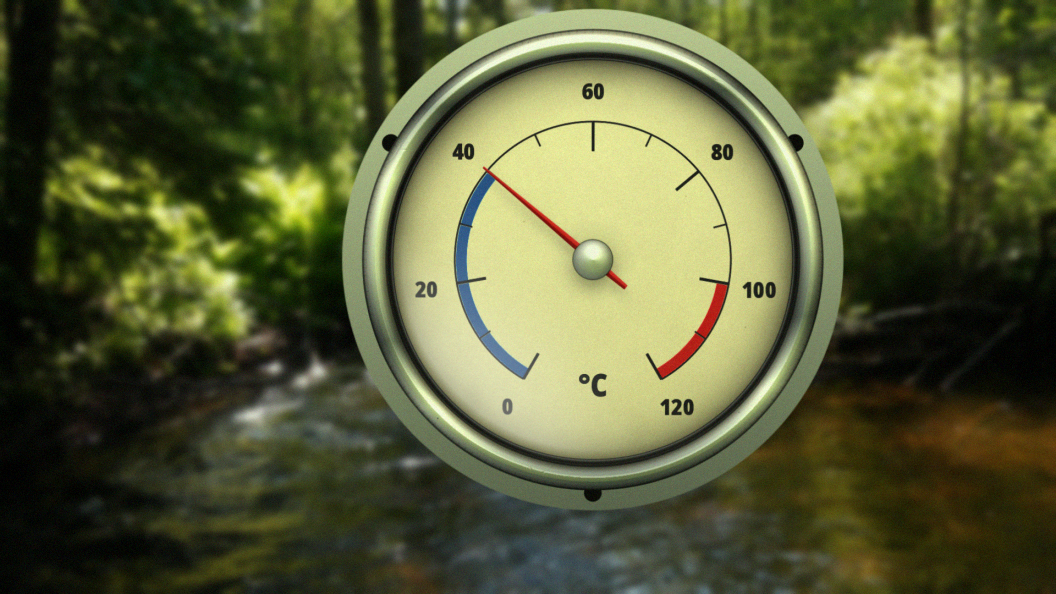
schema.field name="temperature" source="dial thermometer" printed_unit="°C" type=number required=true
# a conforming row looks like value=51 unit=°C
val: value=40 unit=°C
